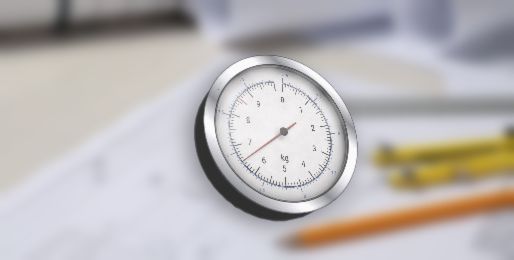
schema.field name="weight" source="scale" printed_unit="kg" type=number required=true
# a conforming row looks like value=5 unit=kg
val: value=6.5 unit=kg
